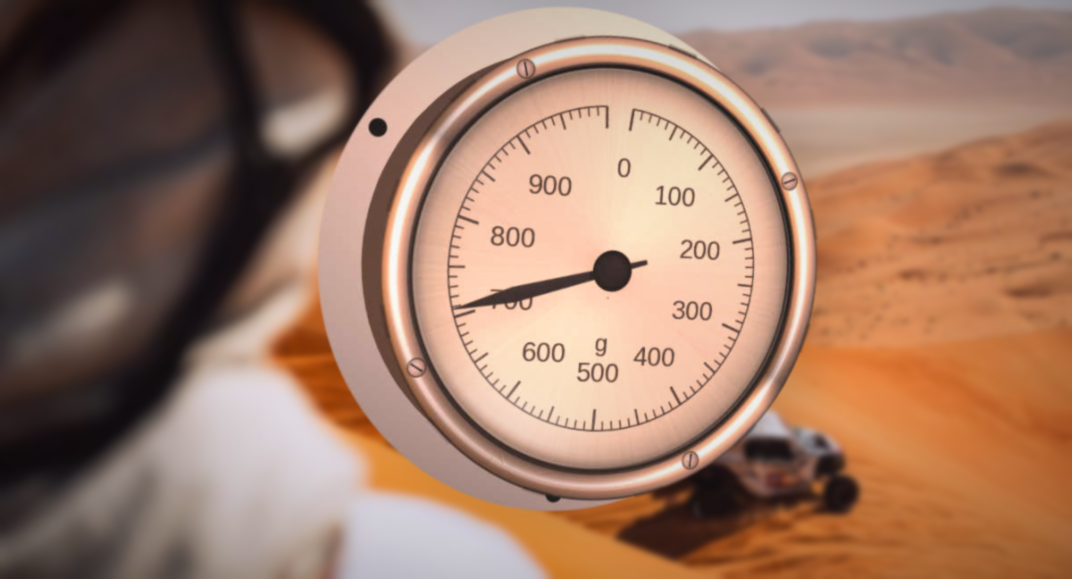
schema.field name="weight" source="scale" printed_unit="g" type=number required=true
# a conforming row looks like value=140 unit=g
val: value=710 unit=g
